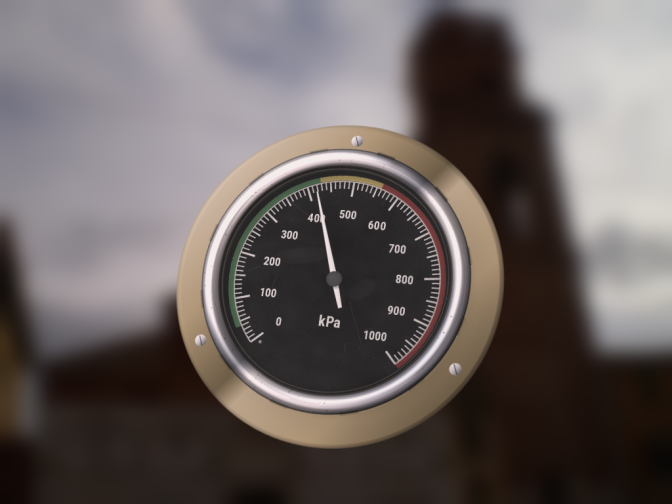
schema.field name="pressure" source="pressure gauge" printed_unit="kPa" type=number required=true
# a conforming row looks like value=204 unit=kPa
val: value=420 unit=kPa
